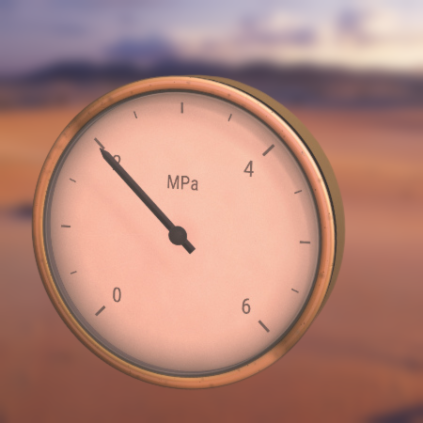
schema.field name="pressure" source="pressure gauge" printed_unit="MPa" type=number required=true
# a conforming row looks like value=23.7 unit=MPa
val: value=2 unit=MPa
